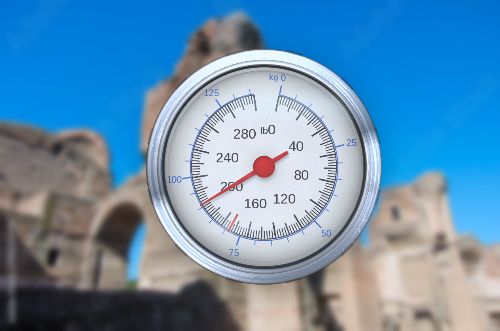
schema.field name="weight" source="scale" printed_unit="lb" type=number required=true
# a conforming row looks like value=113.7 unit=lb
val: value=200 unit=lb
